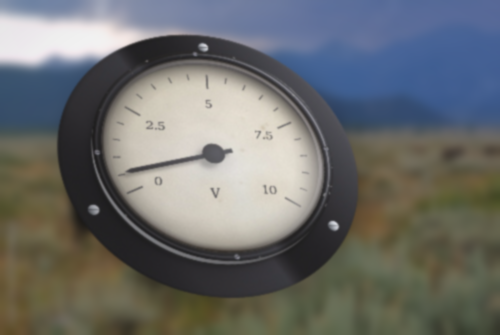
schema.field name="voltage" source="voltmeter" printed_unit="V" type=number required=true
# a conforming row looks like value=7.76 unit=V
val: value=0.5 unit=V
